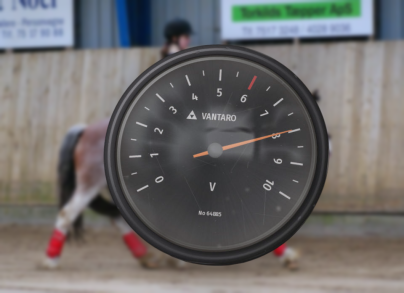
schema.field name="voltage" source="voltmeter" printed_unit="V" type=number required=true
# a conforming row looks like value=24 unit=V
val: value=8 unit=V
